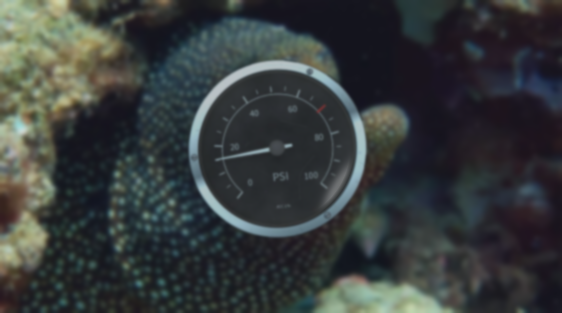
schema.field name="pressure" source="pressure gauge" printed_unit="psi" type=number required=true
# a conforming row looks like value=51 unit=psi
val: value=15 unit=psi
